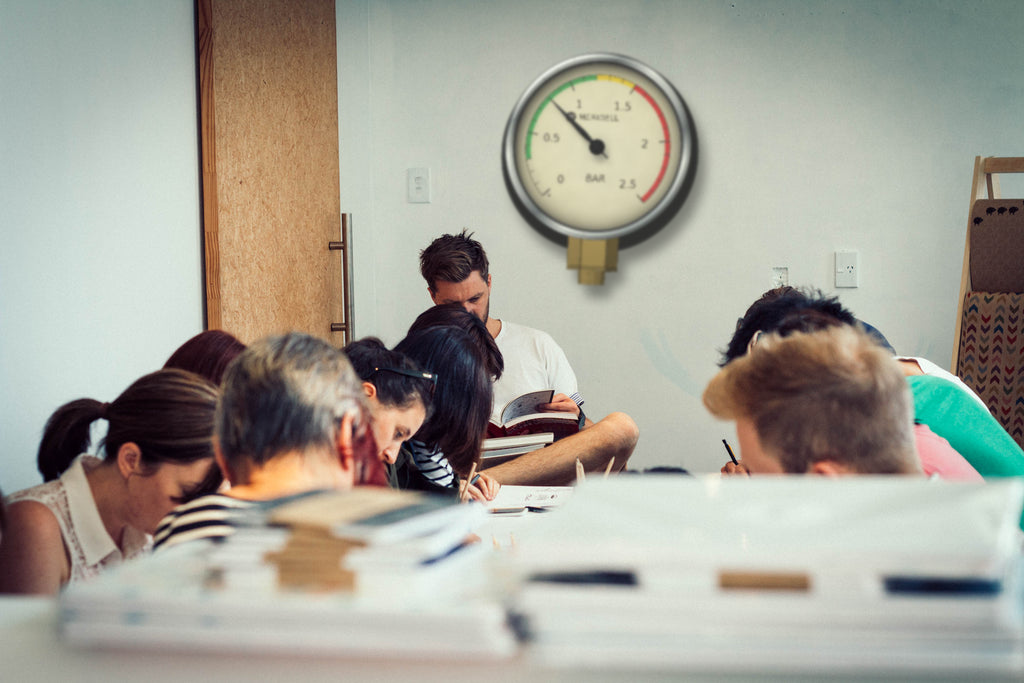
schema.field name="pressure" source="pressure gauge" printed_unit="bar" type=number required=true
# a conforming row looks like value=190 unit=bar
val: value=0.8 unit=bar
